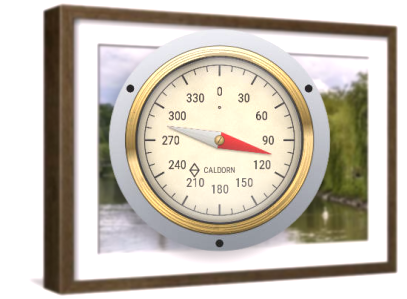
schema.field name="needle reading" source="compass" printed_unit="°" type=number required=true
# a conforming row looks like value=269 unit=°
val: value=105 unit=°
